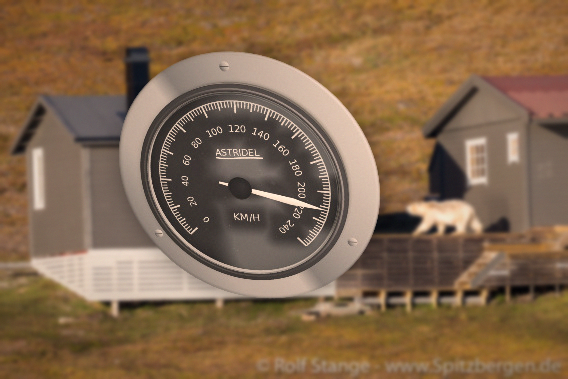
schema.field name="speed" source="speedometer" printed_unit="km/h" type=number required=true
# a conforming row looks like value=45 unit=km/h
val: value=210 unit=km/h
